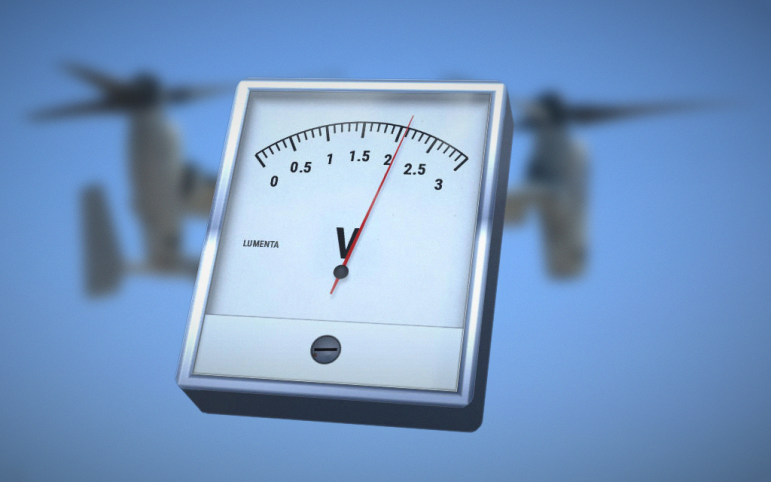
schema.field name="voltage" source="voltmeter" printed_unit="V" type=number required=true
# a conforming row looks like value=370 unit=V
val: value=2.1 unit=V
